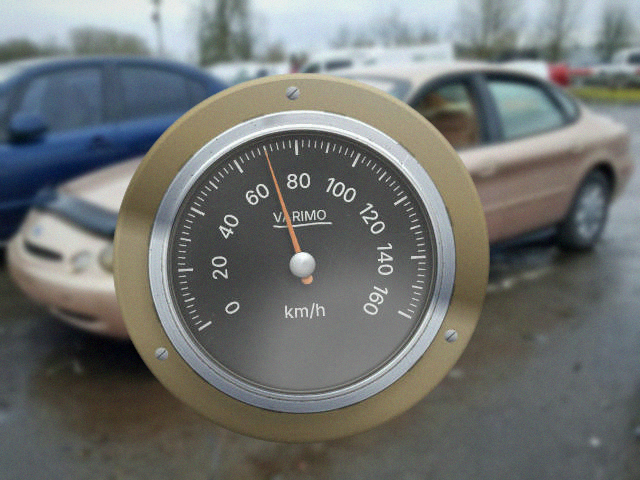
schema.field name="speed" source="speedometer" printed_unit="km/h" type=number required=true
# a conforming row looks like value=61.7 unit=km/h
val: value=70 unit=km/h
